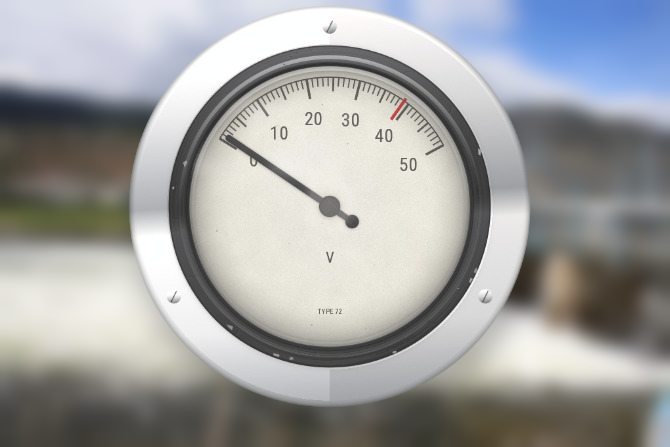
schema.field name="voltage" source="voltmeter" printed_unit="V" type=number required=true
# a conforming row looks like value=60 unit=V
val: value=1 unit=V
